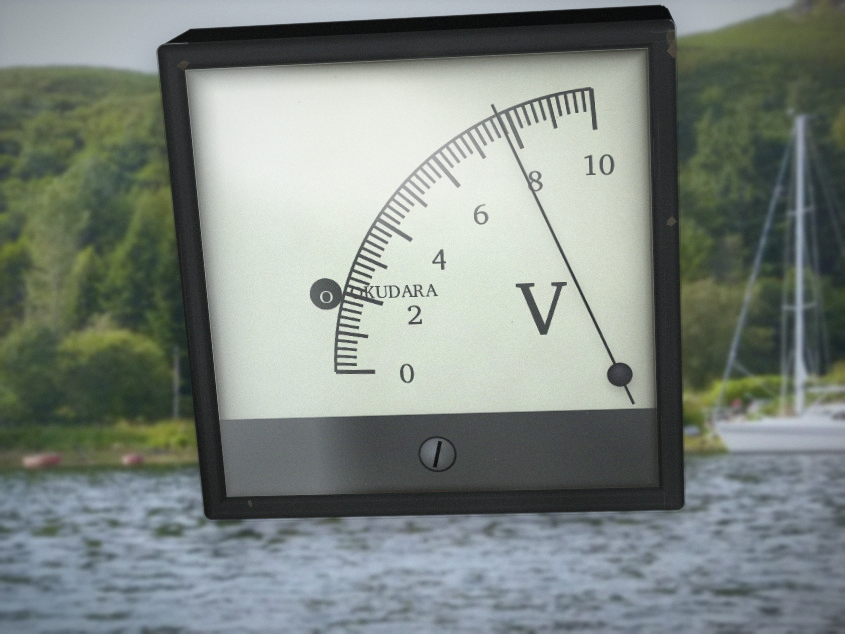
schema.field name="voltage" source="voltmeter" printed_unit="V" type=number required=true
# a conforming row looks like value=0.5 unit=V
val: value=7.8 unit=V
